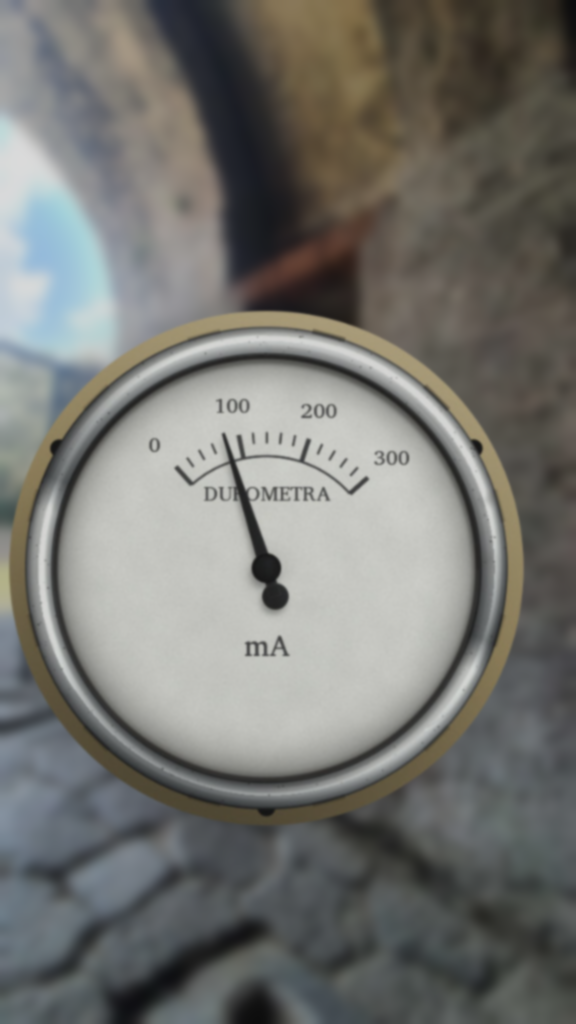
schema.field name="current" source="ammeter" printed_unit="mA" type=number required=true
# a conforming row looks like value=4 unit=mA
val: value=80 unit=mA
